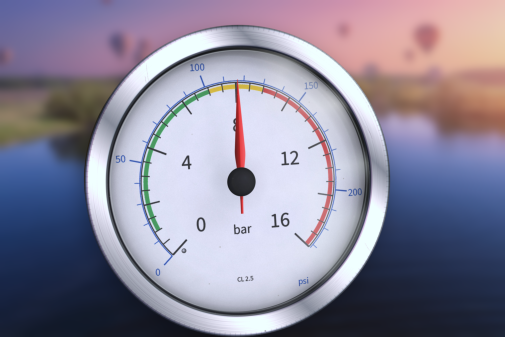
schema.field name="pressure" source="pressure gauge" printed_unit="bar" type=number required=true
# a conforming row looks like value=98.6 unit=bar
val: value=8 unit=bar
